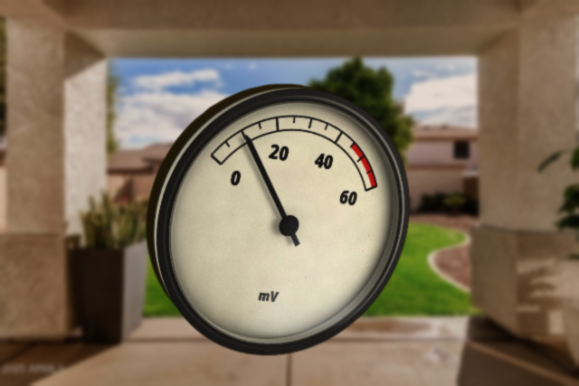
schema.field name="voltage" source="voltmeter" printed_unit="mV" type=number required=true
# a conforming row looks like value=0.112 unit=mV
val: value=10 unit=mV
